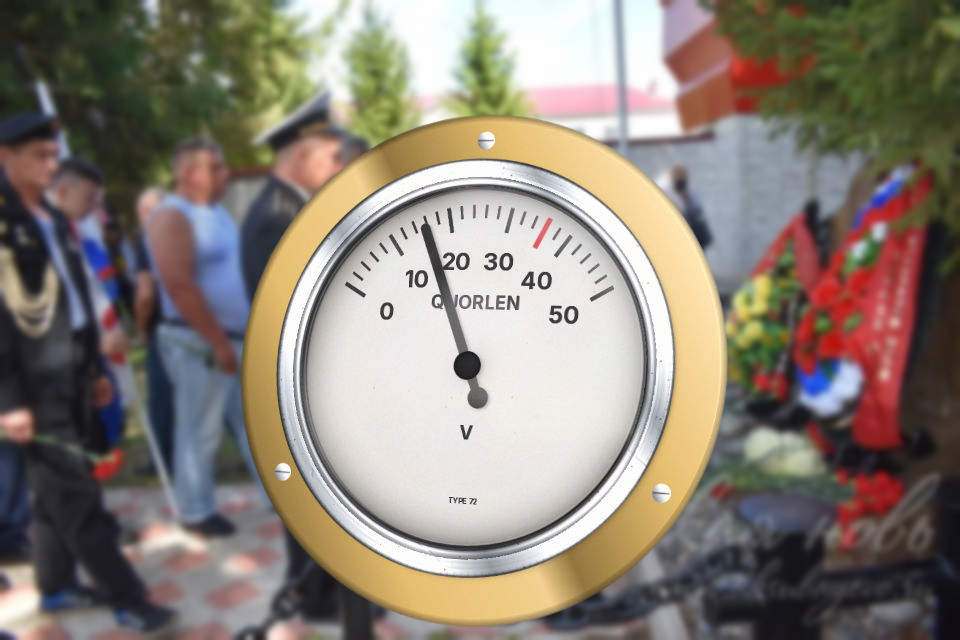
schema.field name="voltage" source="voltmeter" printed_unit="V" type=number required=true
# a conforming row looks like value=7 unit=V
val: value=16 unit=V
